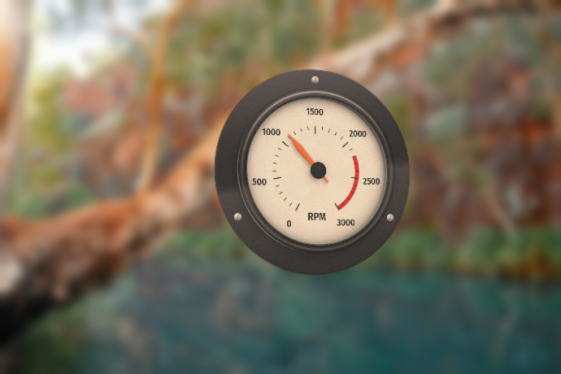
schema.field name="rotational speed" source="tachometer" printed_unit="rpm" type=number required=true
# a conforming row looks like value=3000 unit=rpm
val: value=1100 unit=rpm
